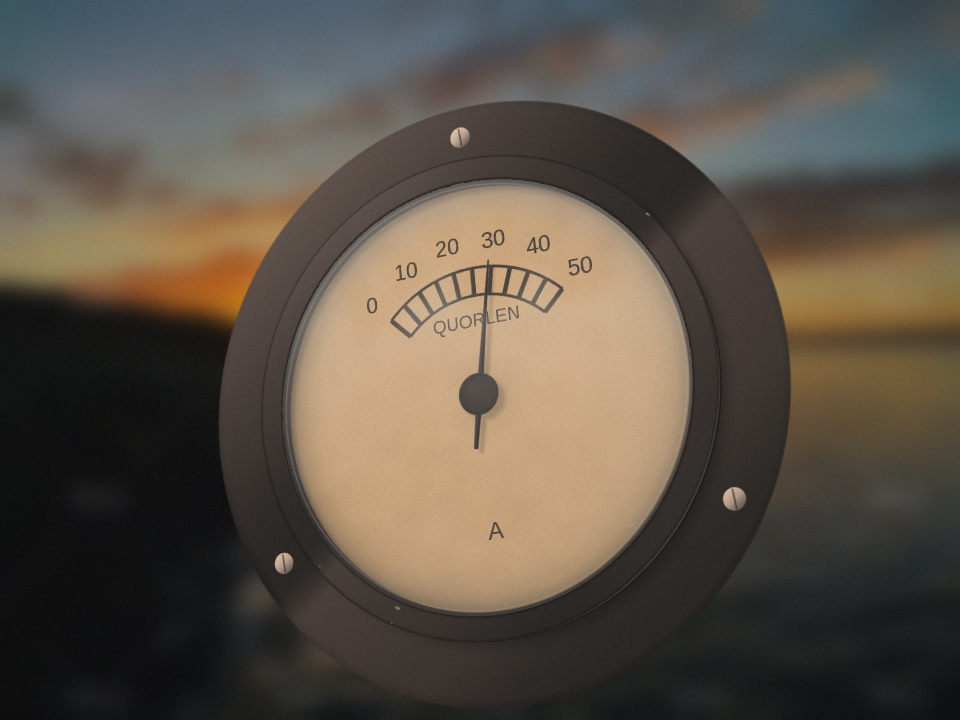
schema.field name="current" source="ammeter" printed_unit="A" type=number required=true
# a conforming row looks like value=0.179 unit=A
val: value=30 unit=A
